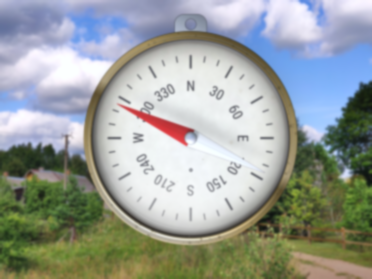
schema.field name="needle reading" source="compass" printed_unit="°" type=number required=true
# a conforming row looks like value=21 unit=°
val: value=295 unit=°
